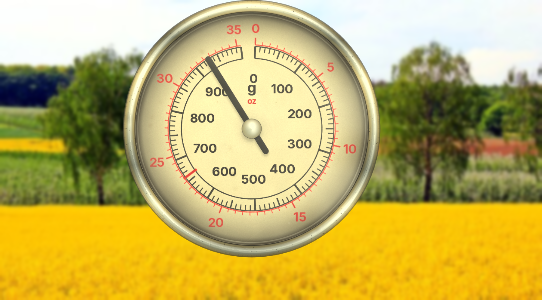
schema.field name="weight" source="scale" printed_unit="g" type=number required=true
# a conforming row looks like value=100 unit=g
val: value=930 unit=g
